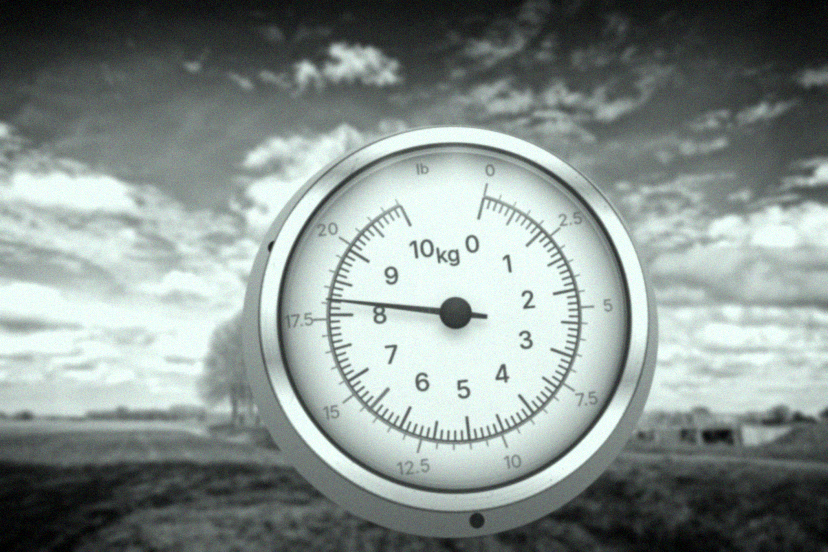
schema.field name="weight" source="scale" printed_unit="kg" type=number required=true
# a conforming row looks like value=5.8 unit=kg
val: value=8.2 unit=kg
